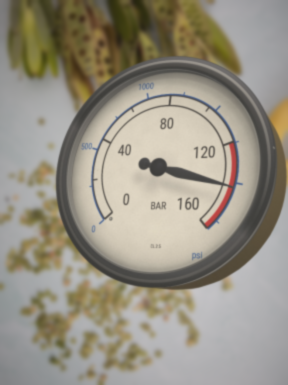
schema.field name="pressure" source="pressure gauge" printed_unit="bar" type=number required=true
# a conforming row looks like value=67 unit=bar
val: value=140 unit=bar
